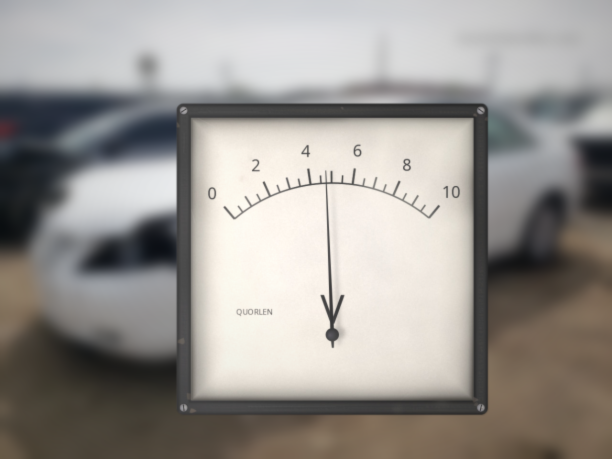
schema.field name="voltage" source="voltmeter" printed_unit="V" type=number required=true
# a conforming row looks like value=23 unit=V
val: value=4.75 unit=V
